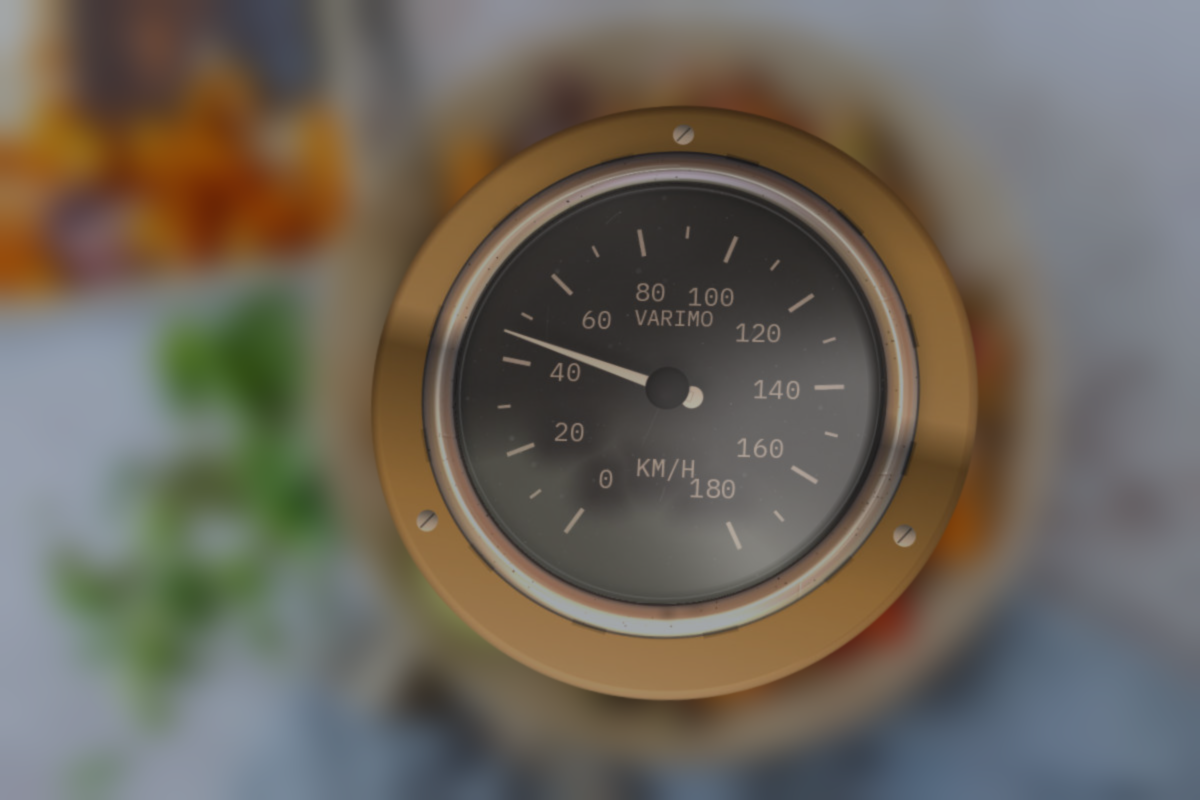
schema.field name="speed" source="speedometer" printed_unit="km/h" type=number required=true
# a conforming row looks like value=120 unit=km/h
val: value=45 unit=km/h
